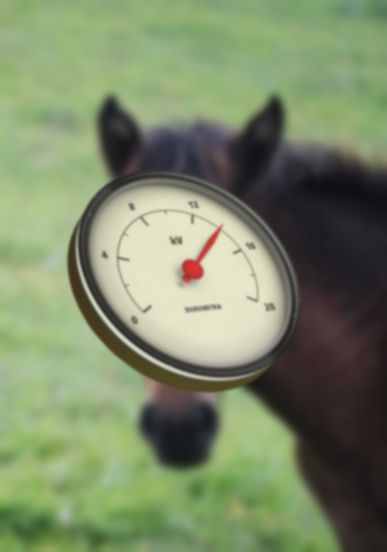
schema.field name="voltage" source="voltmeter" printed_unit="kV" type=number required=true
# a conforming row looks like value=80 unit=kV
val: value=14 unit=kV
